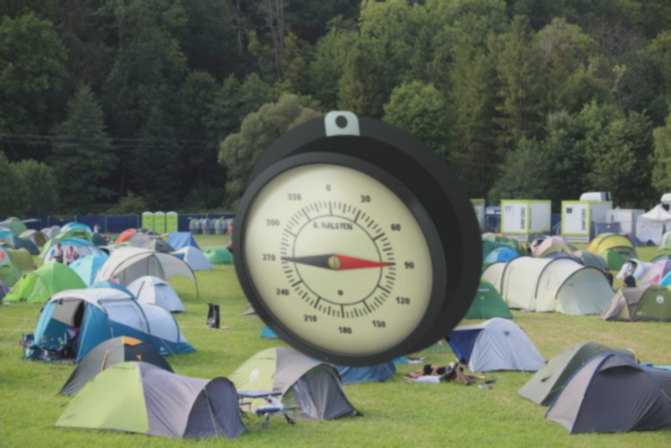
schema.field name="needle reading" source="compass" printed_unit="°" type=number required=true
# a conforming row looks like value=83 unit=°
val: value=90 unit=°
